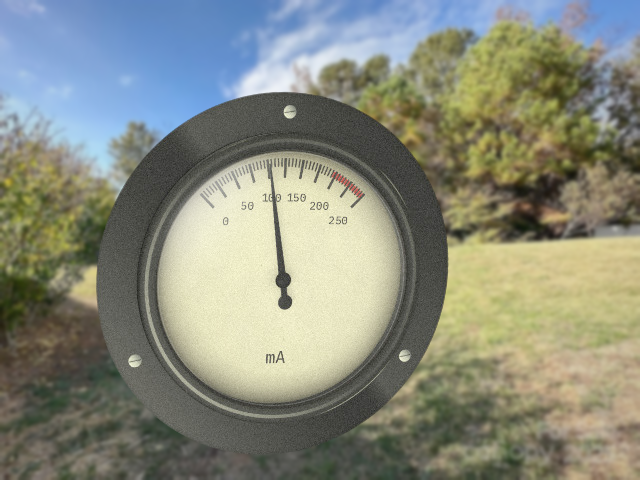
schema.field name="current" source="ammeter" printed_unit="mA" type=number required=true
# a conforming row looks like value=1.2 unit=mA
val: value=100 unit=mA
